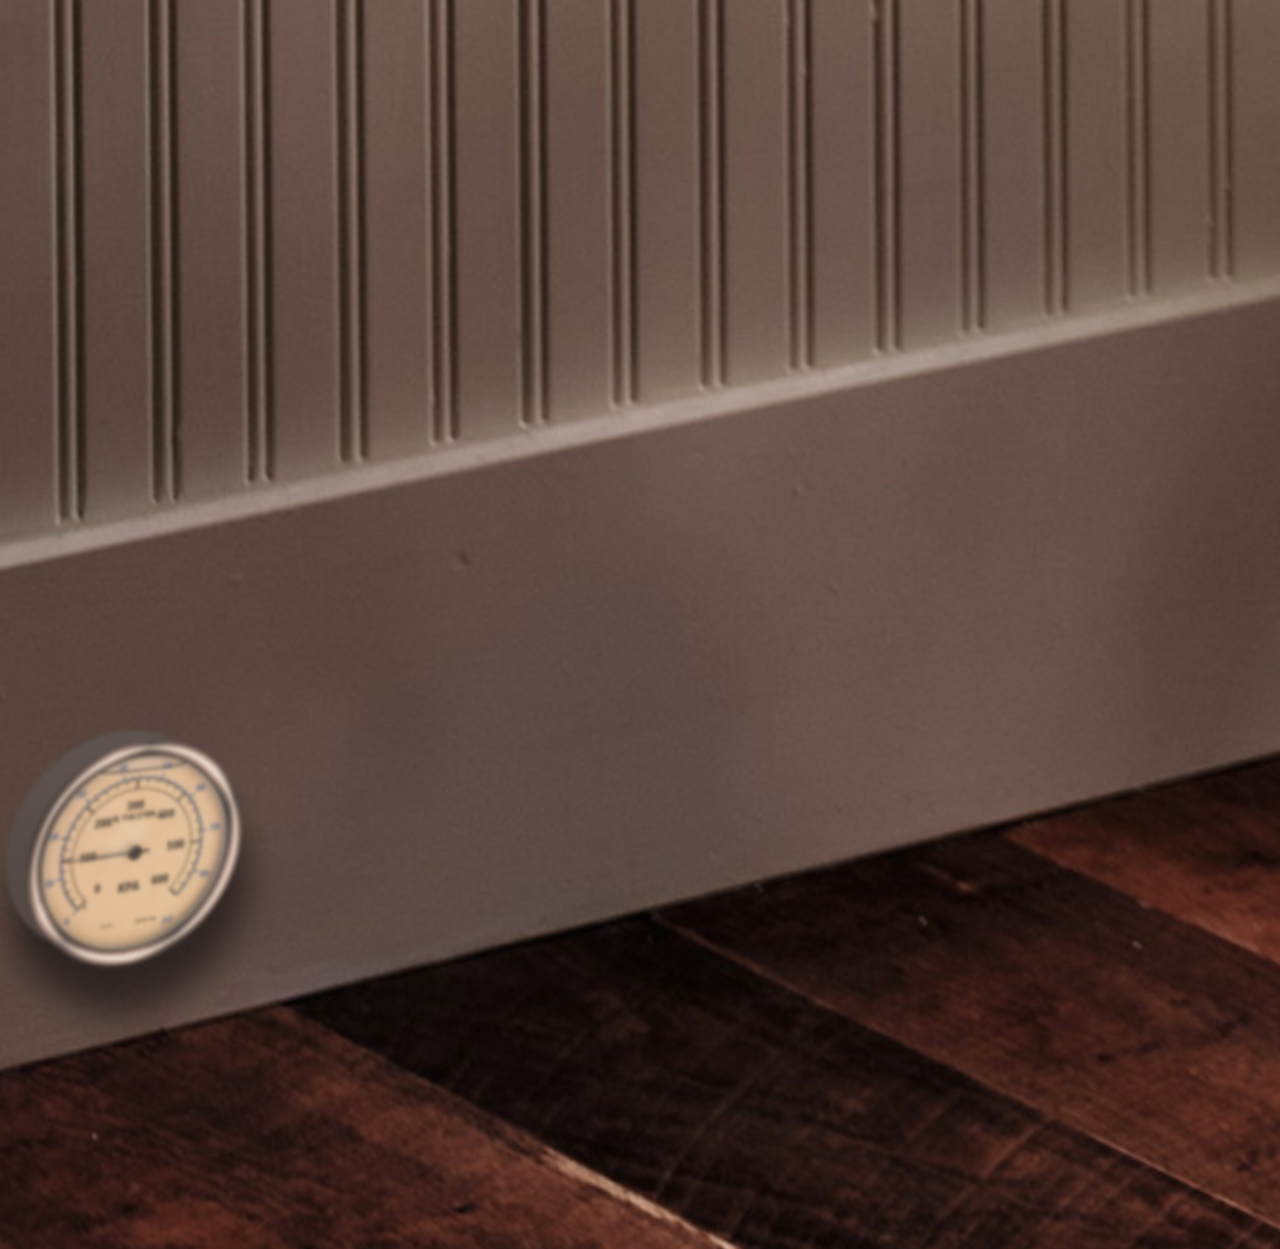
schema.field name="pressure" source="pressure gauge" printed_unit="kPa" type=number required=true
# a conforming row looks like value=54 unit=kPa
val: value=100 unit=kPa
